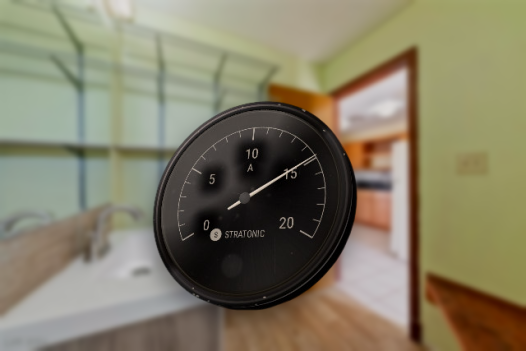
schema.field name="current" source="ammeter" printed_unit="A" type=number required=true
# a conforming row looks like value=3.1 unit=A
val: value=15 unit=A
